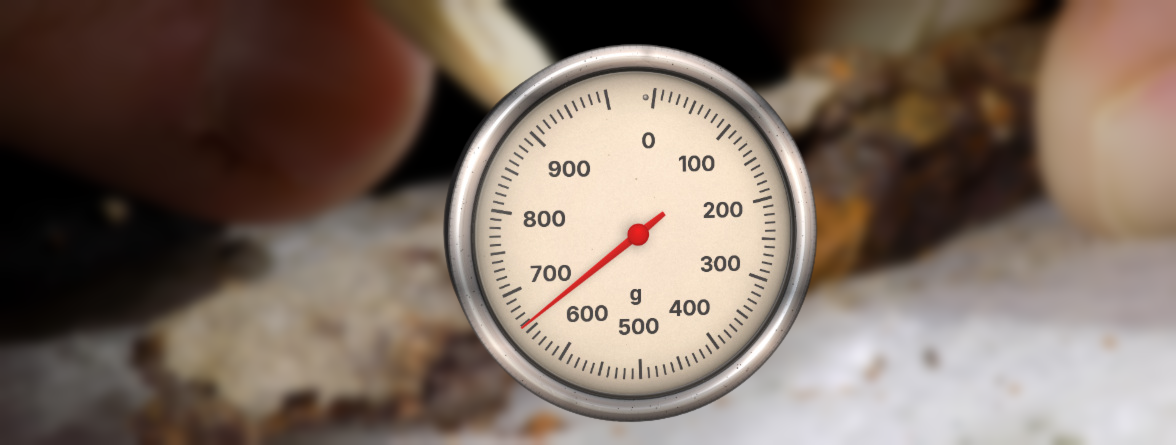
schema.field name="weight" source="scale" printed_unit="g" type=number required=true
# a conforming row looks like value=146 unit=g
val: value=660 unit=g
